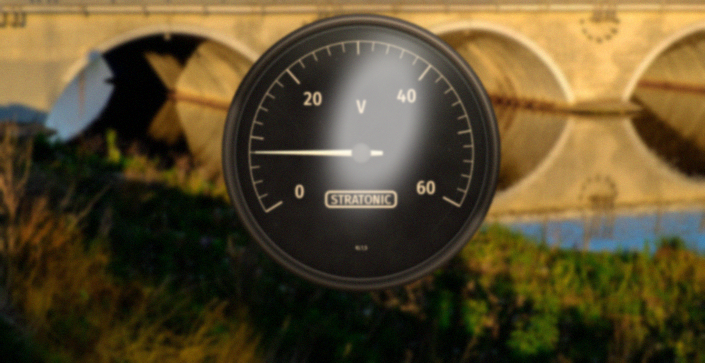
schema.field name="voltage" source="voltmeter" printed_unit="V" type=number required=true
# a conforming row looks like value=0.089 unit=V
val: value=8 unit=V
